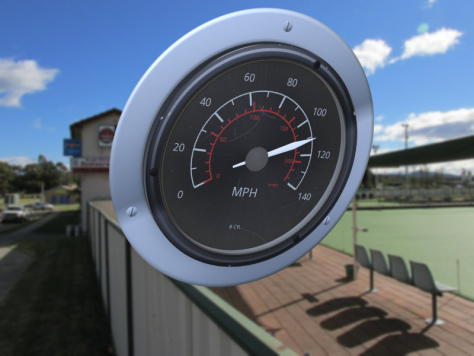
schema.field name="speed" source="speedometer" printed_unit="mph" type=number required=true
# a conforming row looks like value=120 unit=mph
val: value=110 unit=mph
